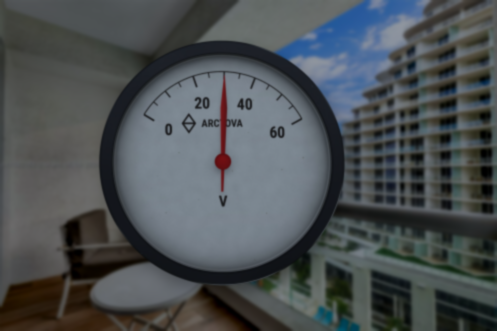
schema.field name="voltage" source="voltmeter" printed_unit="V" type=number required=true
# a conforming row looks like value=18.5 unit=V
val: value=30 unit=V
